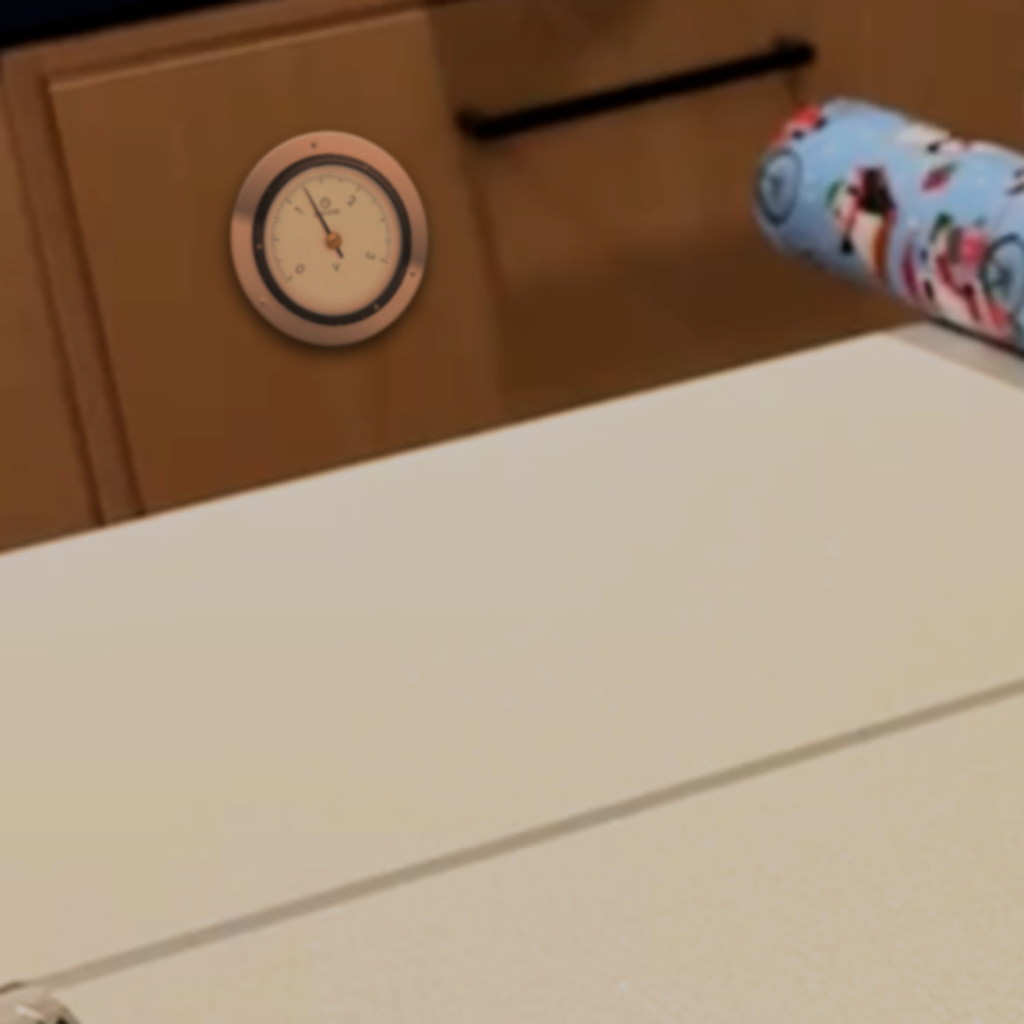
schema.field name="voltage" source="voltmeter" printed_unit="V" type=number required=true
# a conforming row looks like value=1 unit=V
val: value=1.25 unit=V
